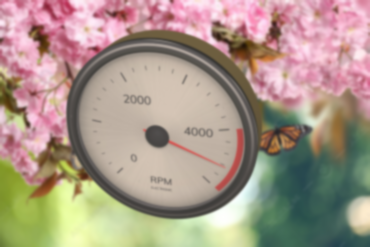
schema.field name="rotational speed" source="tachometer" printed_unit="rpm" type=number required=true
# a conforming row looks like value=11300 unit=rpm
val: value=4600 unit=rpm
